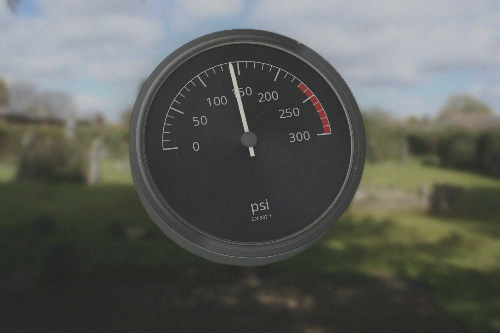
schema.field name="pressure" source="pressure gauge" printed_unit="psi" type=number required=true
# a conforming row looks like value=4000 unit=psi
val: value=140 unit=psi
